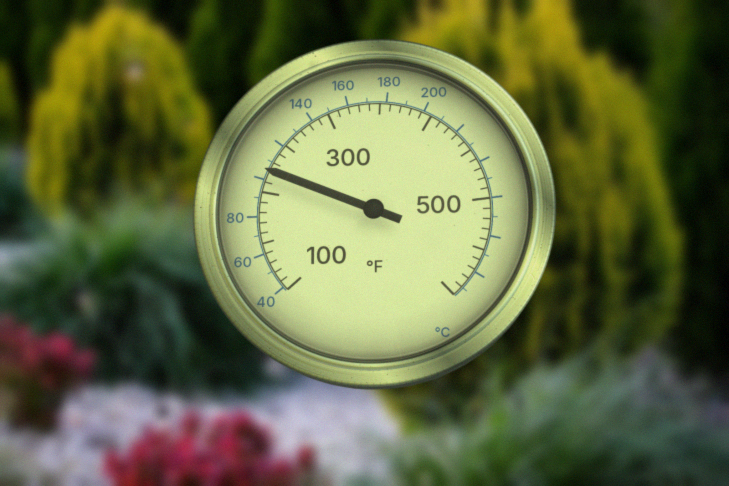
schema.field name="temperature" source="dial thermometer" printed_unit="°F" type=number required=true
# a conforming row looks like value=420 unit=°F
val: value=220 unit=°F
